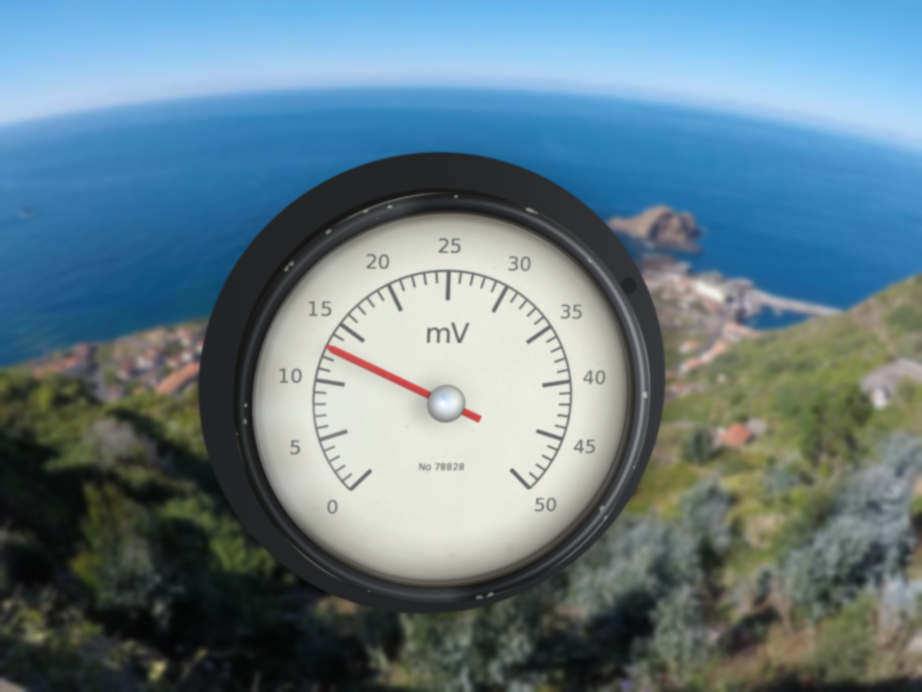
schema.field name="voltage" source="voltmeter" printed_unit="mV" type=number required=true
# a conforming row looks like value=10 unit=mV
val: value=13 unit=mV
